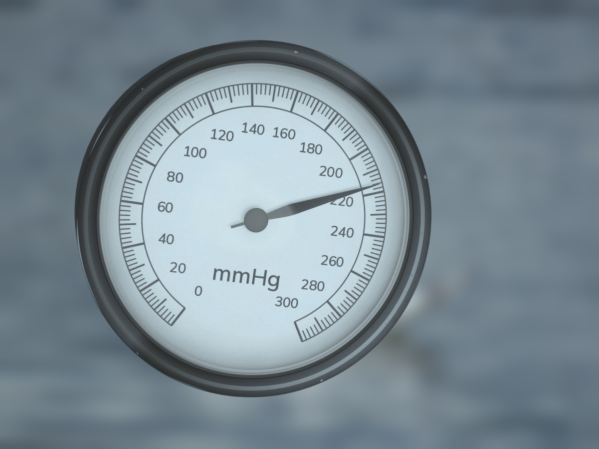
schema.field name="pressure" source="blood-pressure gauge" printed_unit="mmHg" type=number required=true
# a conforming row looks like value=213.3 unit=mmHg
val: value=216 unit=mmHg
